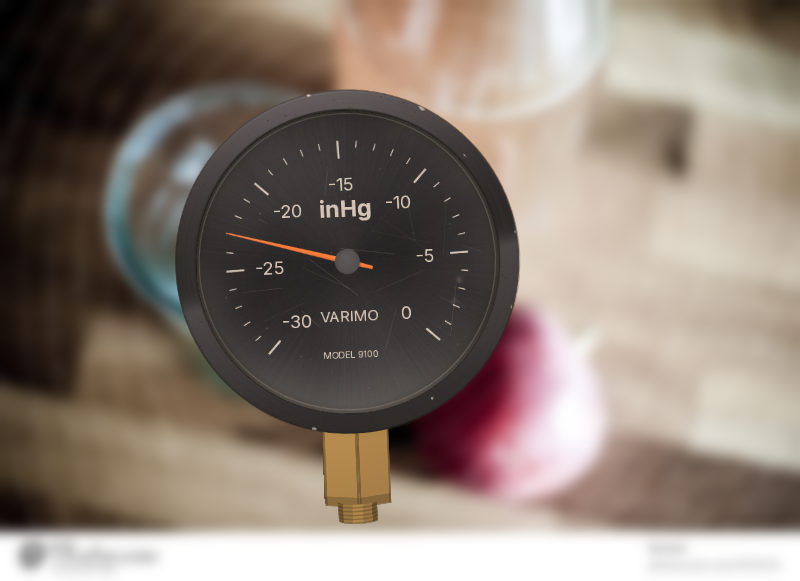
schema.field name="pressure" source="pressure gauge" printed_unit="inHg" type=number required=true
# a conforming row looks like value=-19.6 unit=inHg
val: value=-23 unit=inHg
